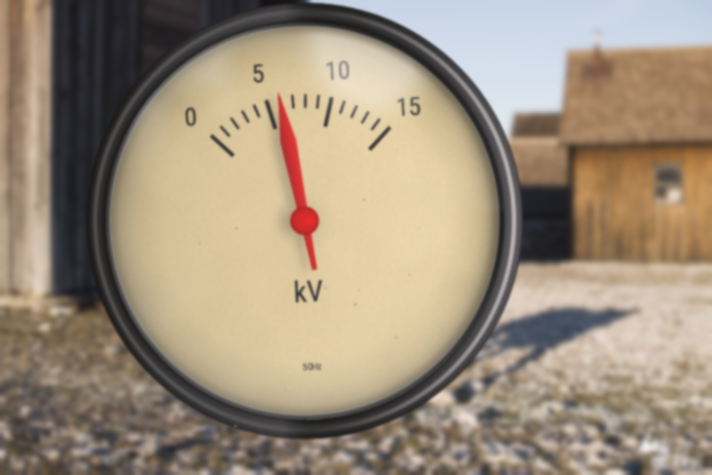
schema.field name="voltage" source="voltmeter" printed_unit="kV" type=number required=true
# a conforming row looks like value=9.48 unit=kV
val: value=6 unit=kV
